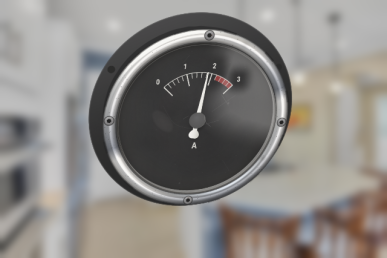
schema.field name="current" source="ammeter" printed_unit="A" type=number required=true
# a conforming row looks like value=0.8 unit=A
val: value=1.8 unit=A
